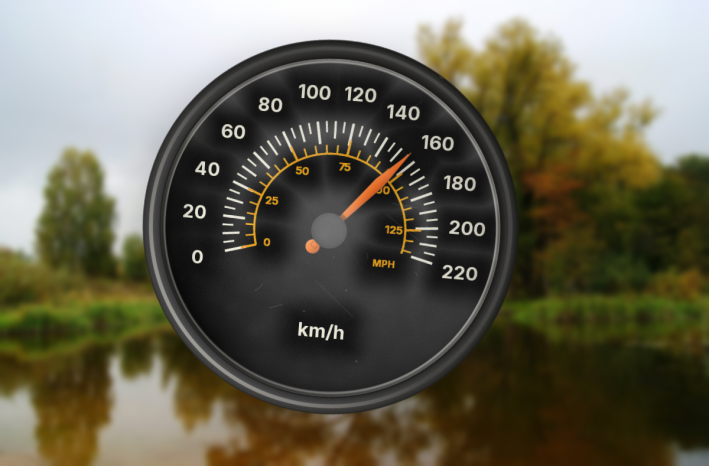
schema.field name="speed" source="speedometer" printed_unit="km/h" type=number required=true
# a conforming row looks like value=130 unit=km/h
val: value=155 unit=km/h
